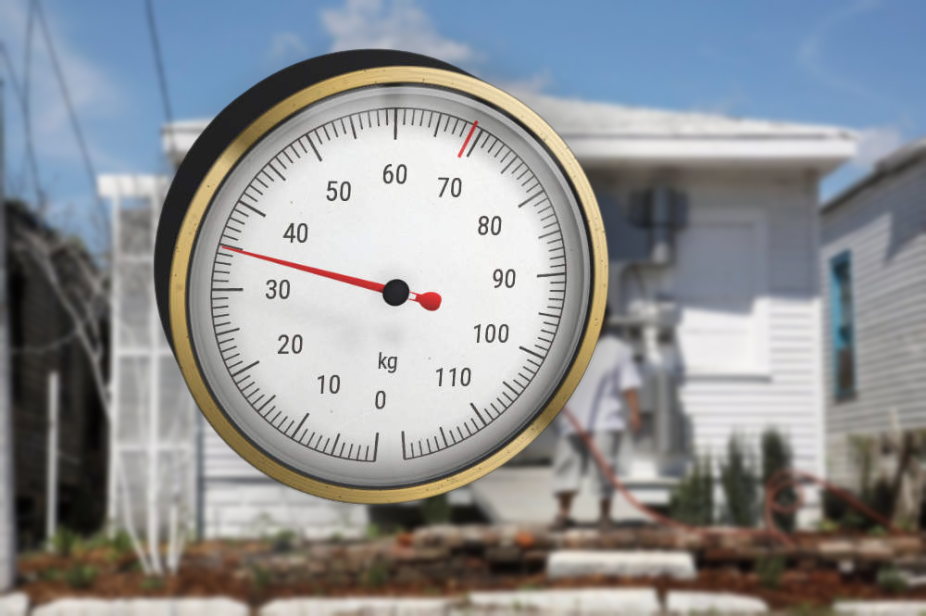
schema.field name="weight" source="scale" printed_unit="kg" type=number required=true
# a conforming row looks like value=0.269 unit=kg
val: value=35 unit=kg
